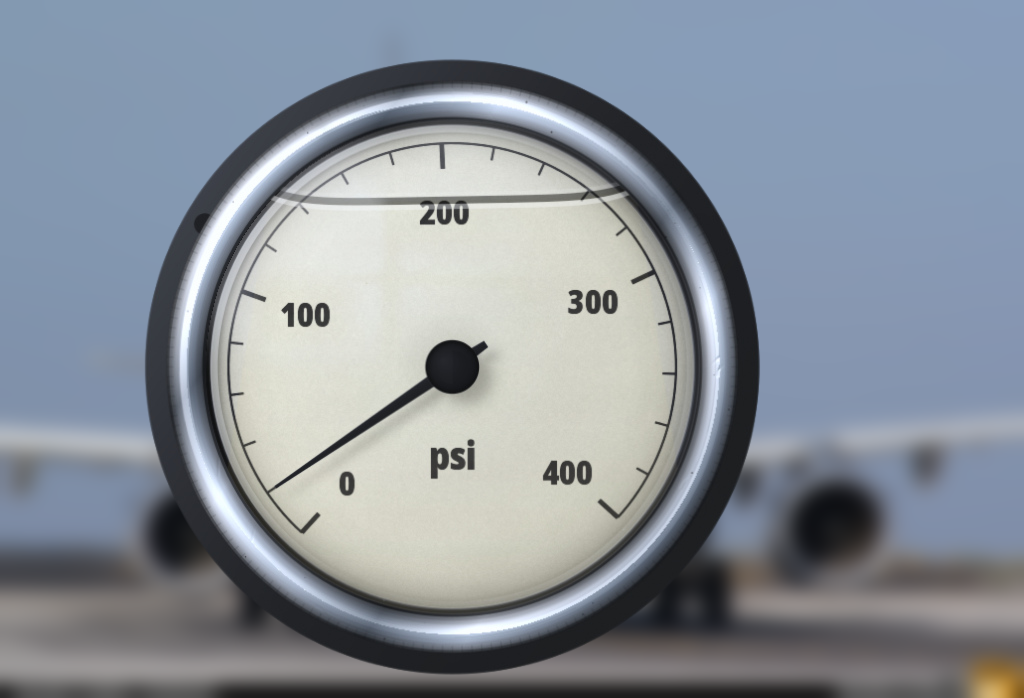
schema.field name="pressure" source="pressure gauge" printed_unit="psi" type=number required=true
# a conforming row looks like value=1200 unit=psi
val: value=20 unit=psi
